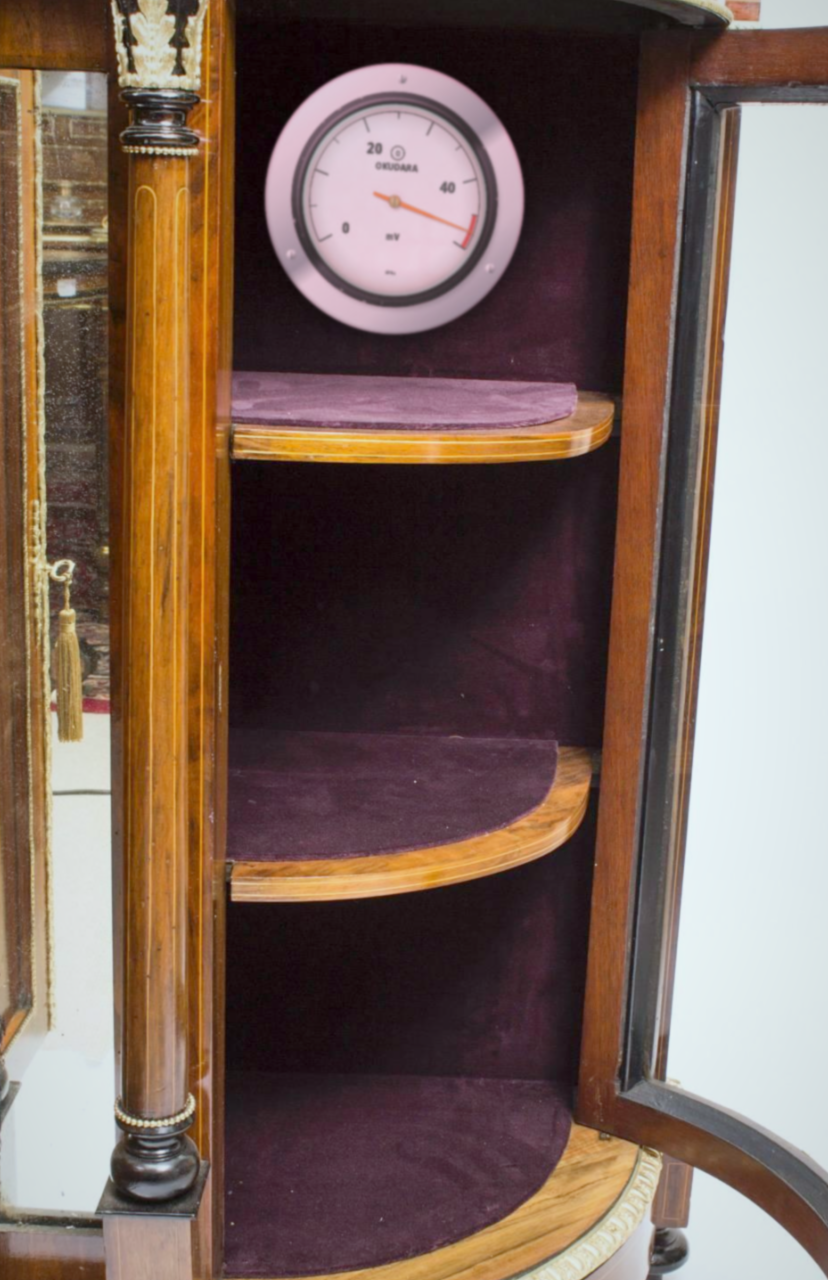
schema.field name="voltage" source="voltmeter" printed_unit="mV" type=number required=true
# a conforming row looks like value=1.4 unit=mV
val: value=47.5 unit=mV
